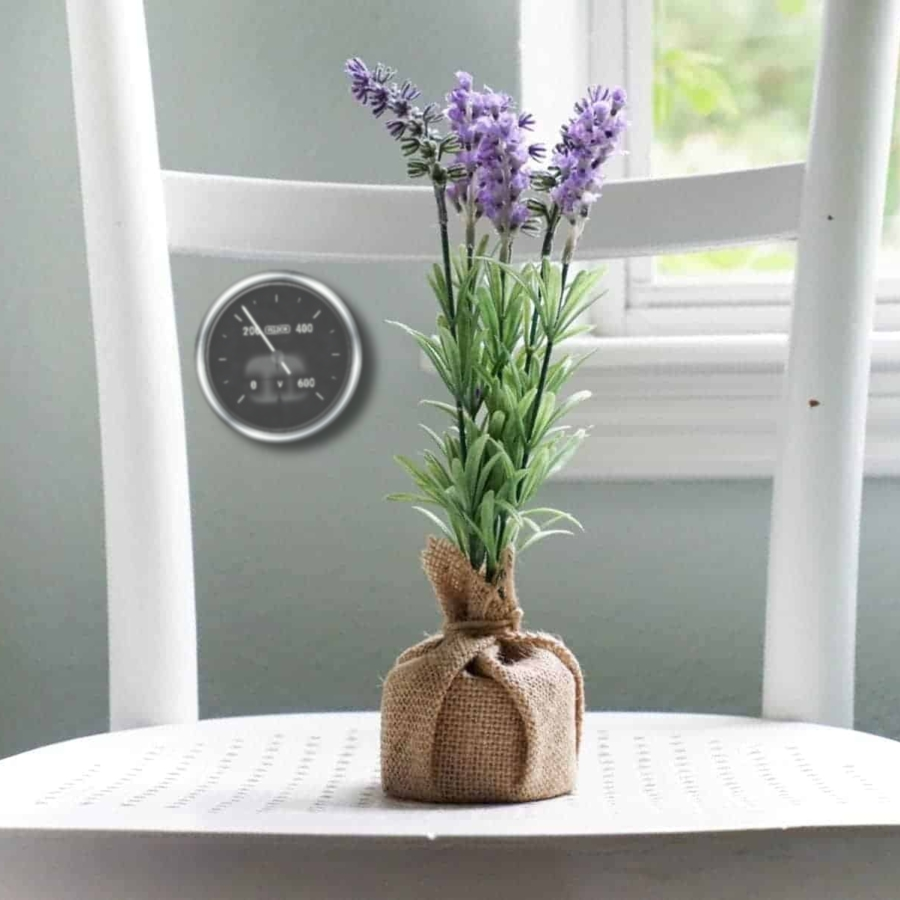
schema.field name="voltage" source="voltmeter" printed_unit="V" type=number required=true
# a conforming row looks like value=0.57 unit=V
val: value=225 unit=V
